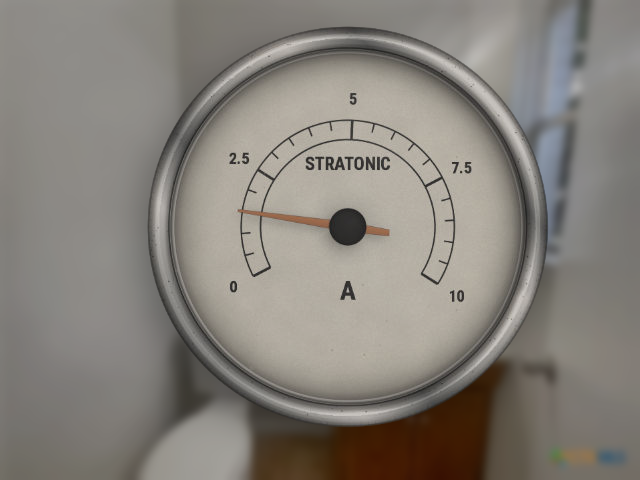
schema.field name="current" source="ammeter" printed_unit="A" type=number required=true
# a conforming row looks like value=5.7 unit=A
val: value=1.5 unit=A
